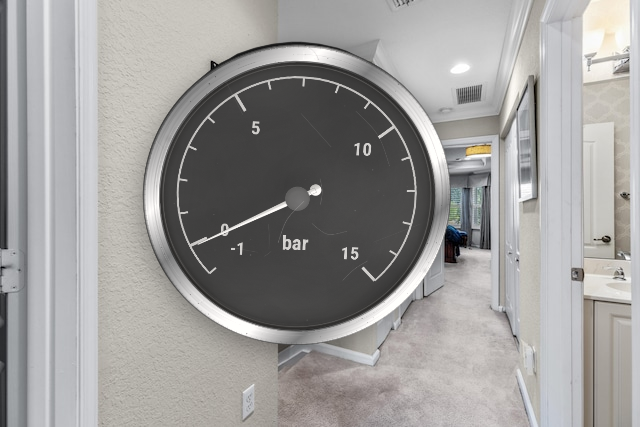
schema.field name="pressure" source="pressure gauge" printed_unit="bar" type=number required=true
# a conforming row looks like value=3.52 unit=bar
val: value=0 unit=bar
